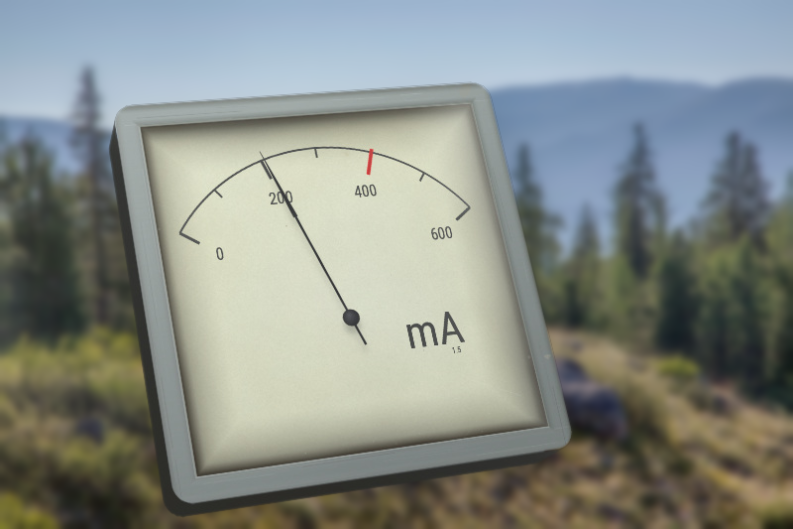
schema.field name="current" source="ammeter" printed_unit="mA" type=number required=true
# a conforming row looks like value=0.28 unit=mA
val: value=200 unit=mA
